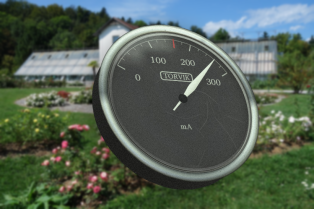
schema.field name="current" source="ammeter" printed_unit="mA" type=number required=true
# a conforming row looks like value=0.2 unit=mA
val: value=260 unit=mA
